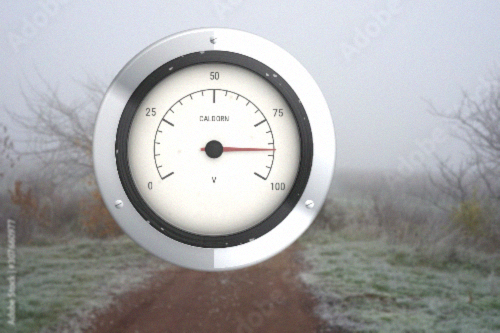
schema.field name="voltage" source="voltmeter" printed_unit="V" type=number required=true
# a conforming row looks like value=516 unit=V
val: value=87.5 unit=V
